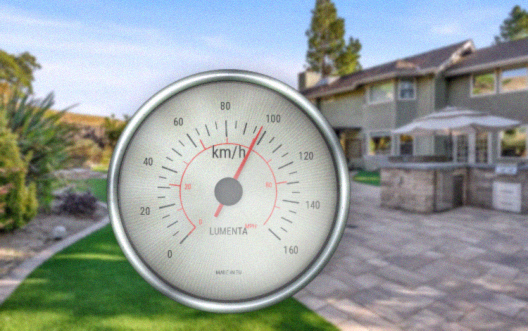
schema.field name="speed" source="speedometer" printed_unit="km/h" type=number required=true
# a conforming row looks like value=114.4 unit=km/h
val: value=97.5 unit=km/h
